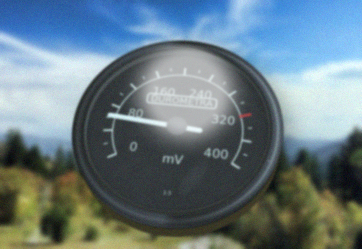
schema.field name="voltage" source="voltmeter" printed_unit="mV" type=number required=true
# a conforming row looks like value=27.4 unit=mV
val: value=60 unit=mV
